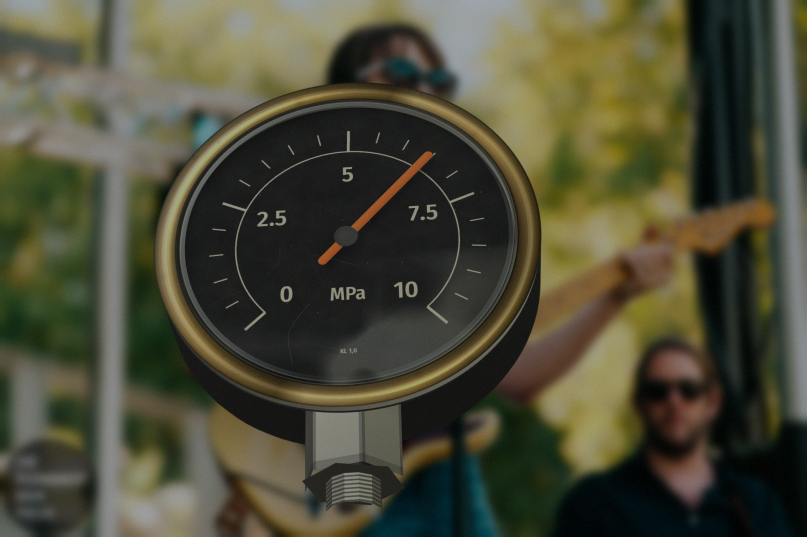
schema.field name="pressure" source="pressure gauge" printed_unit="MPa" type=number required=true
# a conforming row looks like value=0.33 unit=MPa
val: value=6.5 unit=MPa
